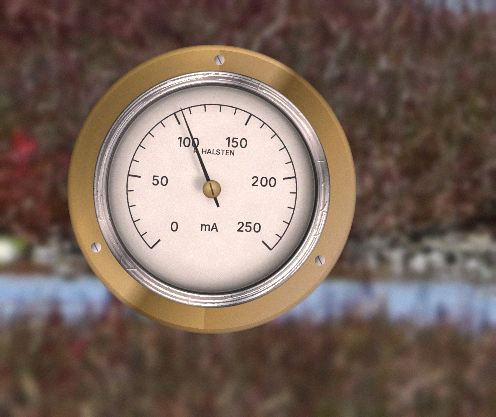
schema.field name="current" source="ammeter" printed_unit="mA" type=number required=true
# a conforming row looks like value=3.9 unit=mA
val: value=105 unit=mA
